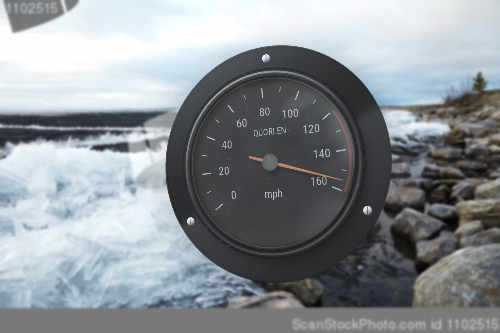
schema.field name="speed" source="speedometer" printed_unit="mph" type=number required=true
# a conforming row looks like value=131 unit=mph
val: value=155 unit=mph
